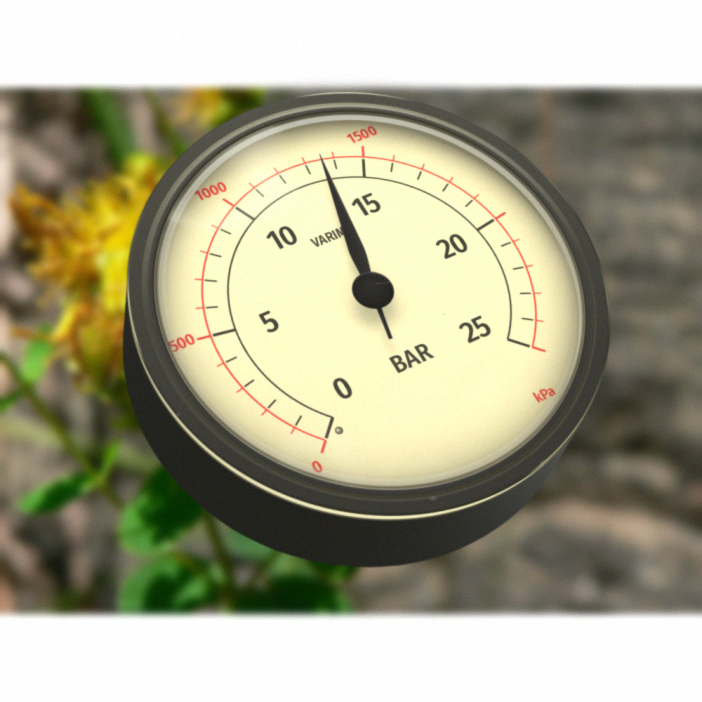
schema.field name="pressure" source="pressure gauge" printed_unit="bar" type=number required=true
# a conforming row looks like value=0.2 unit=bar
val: value=13.5 unit=bar
